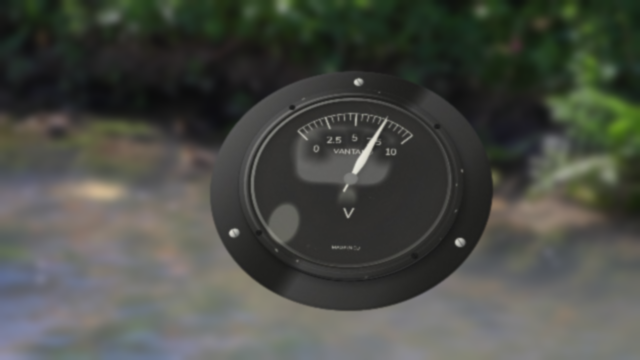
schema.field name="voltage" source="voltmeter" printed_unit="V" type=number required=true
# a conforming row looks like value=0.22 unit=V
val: value=7.5 unit=V
